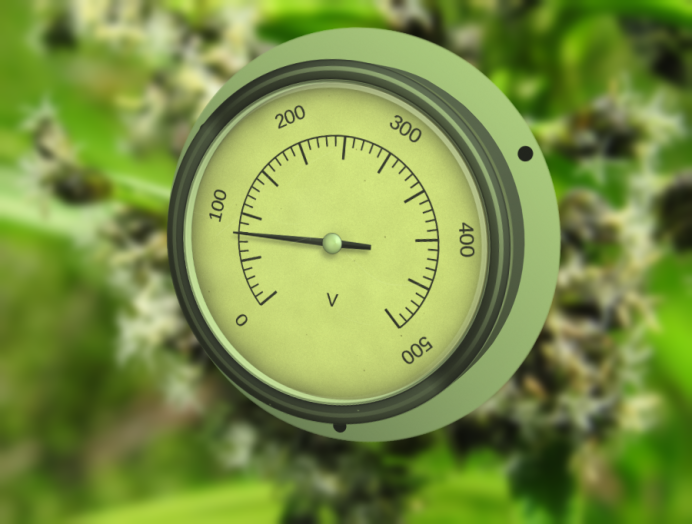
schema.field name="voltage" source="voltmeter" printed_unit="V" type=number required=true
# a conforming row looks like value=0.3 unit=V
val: value=80 unit=V
